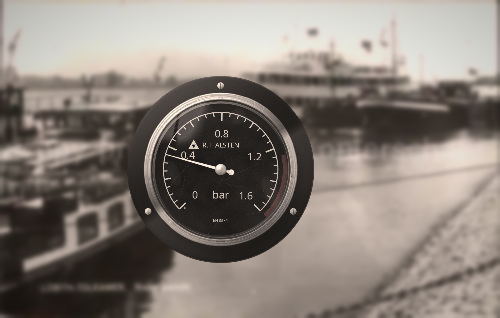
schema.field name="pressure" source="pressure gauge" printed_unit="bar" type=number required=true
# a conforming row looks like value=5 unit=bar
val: value=0.35 unit=bar
